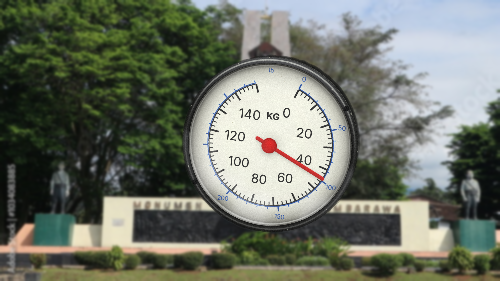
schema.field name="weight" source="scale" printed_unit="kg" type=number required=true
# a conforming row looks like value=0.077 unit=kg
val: value=44 unit=kg
